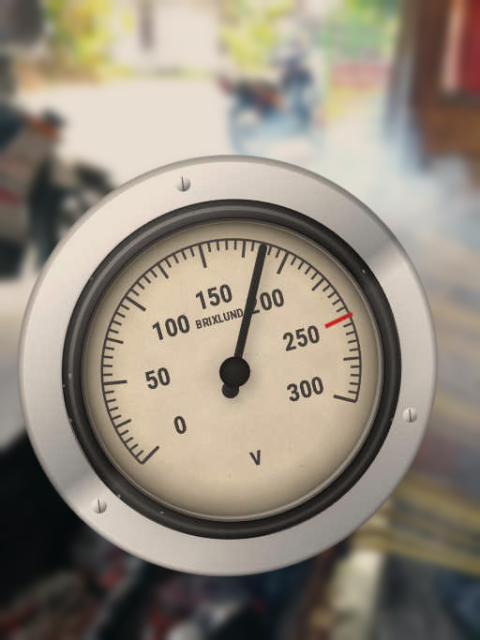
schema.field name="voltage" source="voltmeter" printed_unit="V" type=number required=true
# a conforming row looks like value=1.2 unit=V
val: value=185 unit=V
